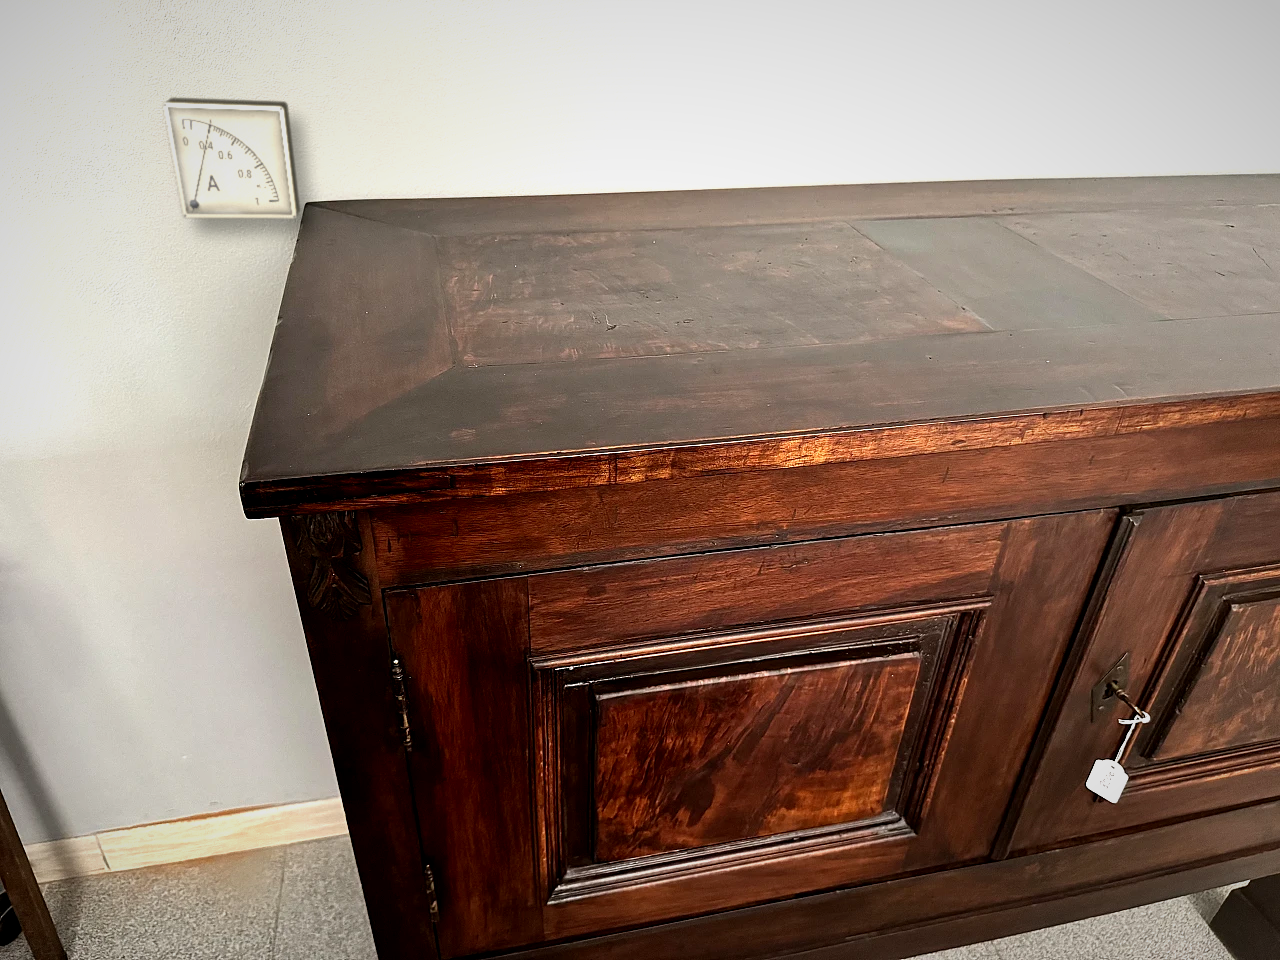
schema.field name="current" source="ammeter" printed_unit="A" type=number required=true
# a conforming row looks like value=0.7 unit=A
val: value=0.4 unit=A
